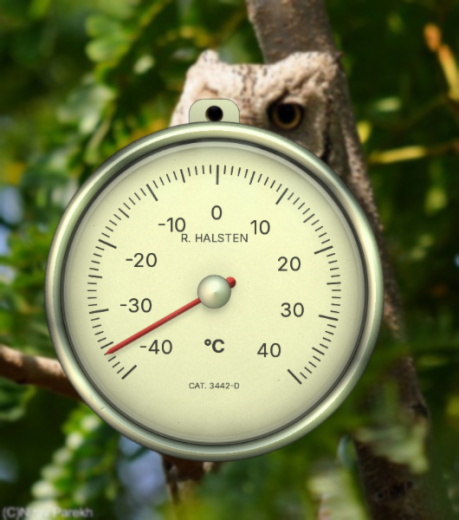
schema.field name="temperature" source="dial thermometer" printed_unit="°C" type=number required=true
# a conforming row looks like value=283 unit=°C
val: value=-36 unit=°C
